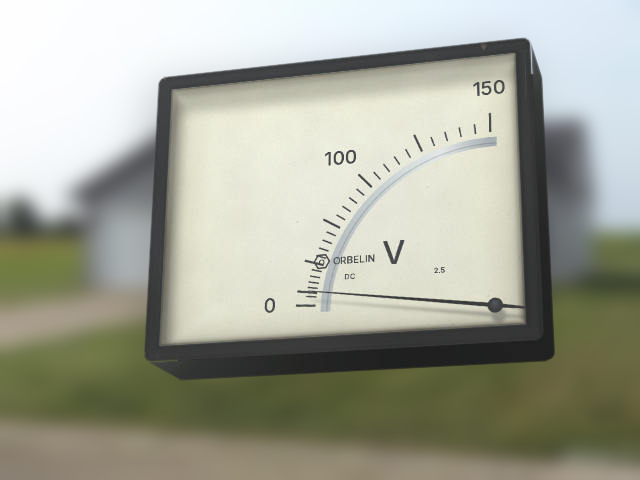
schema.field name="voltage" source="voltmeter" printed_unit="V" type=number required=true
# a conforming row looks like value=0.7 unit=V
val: value=25 unit=V
